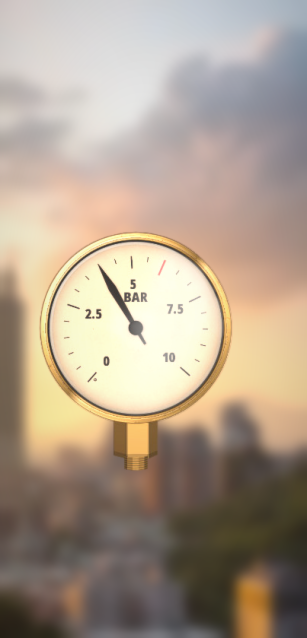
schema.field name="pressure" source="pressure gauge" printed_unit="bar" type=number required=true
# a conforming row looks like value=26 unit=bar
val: value=4 unit=bar
